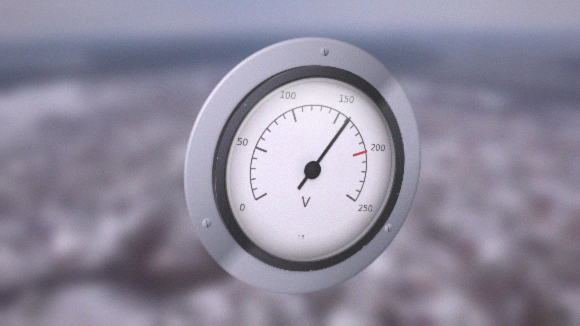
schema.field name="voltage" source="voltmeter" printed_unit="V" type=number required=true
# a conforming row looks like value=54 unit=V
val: value=160 unit=V
